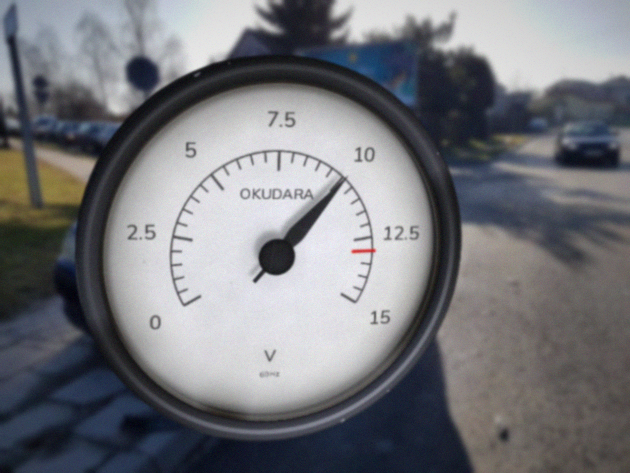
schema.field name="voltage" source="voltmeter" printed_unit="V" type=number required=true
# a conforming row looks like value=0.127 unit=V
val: value=10 unit=V
